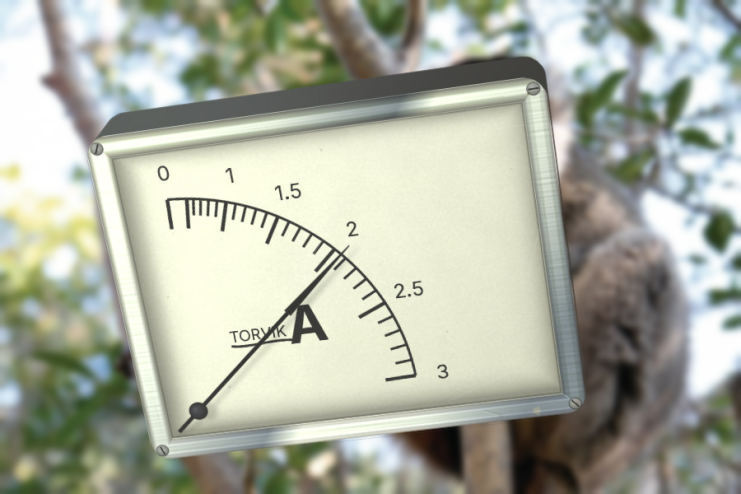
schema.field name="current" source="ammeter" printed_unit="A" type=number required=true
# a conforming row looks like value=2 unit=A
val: value=2.05 unit=A
